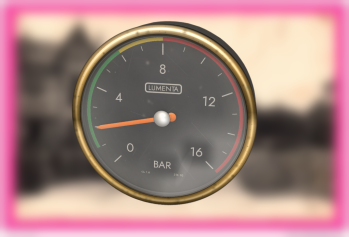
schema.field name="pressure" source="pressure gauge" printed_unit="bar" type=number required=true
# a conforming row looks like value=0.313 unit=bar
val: value=2 unit=bar
